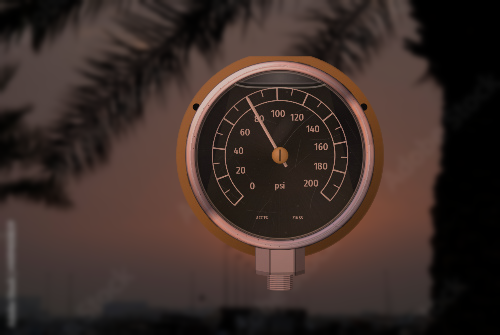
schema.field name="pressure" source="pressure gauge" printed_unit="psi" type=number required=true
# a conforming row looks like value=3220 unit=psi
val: value=80 unit=psi
